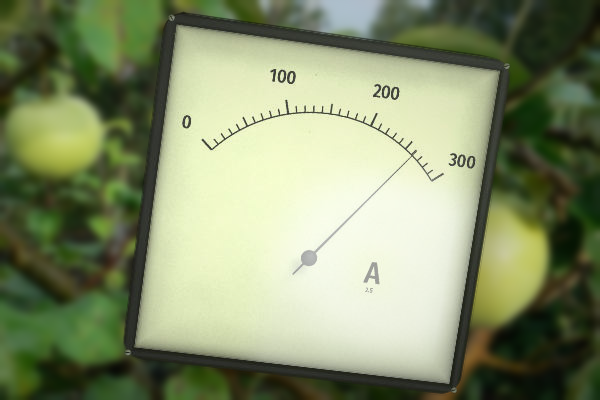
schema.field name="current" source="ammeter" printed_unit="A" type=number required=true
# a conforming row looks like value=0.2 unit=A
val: value=260 unit=A
